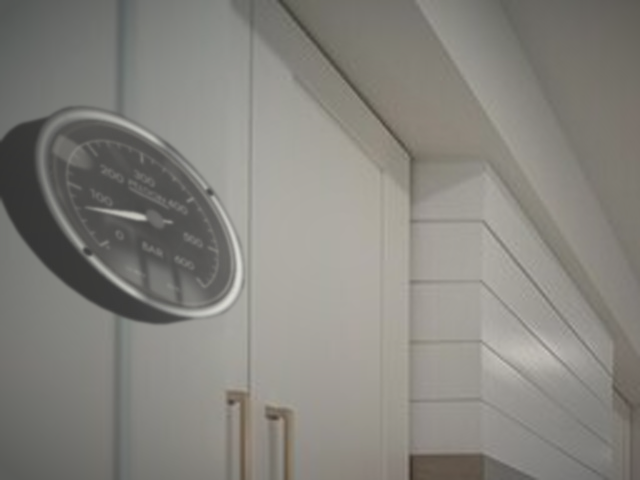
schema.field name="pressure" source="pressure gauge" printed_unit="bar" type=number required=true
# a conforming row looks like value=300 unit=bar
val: value=60 unit=bar
